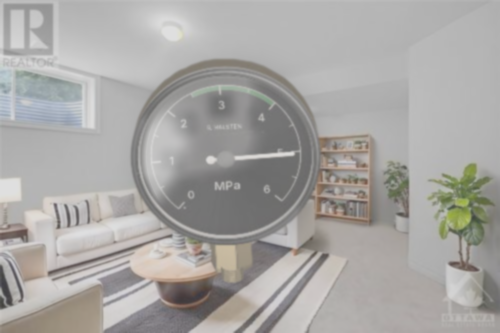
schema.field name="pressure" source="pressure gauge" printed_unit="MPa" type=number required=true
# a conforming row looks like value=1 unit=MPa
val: value=5 unit=MPa
